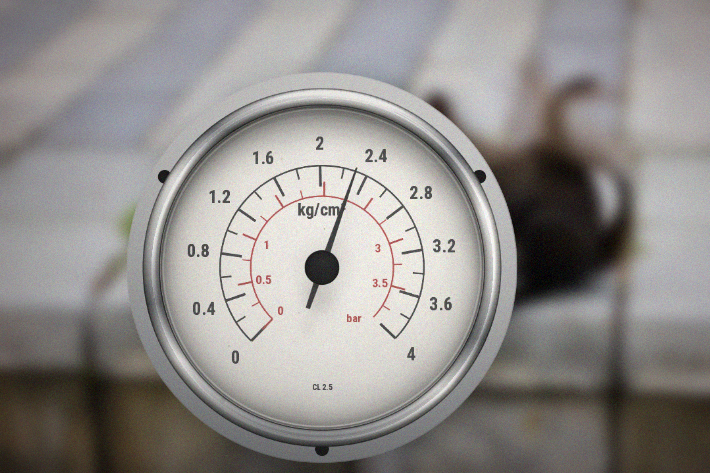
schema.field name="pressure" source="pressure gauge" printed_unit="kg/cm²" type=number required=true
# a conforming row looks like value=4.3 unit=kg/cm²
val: value=2.3 unit=kg/cm²
